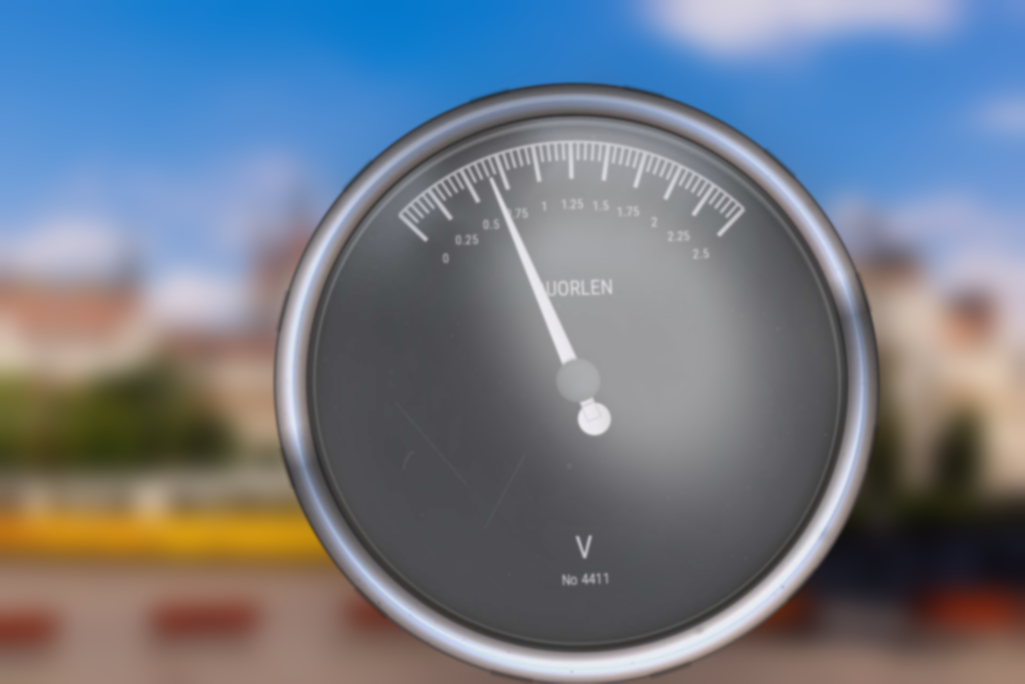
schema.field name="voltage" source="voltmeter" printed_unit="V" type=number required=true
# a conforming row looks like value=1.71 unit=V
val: value=0.65 unit=V
